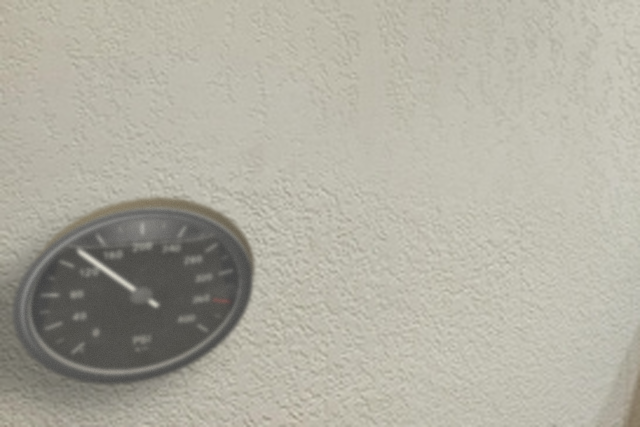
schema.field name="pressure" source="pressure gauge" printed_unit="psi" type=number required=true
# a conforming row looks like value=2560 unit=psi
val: value=140 unit=psi
